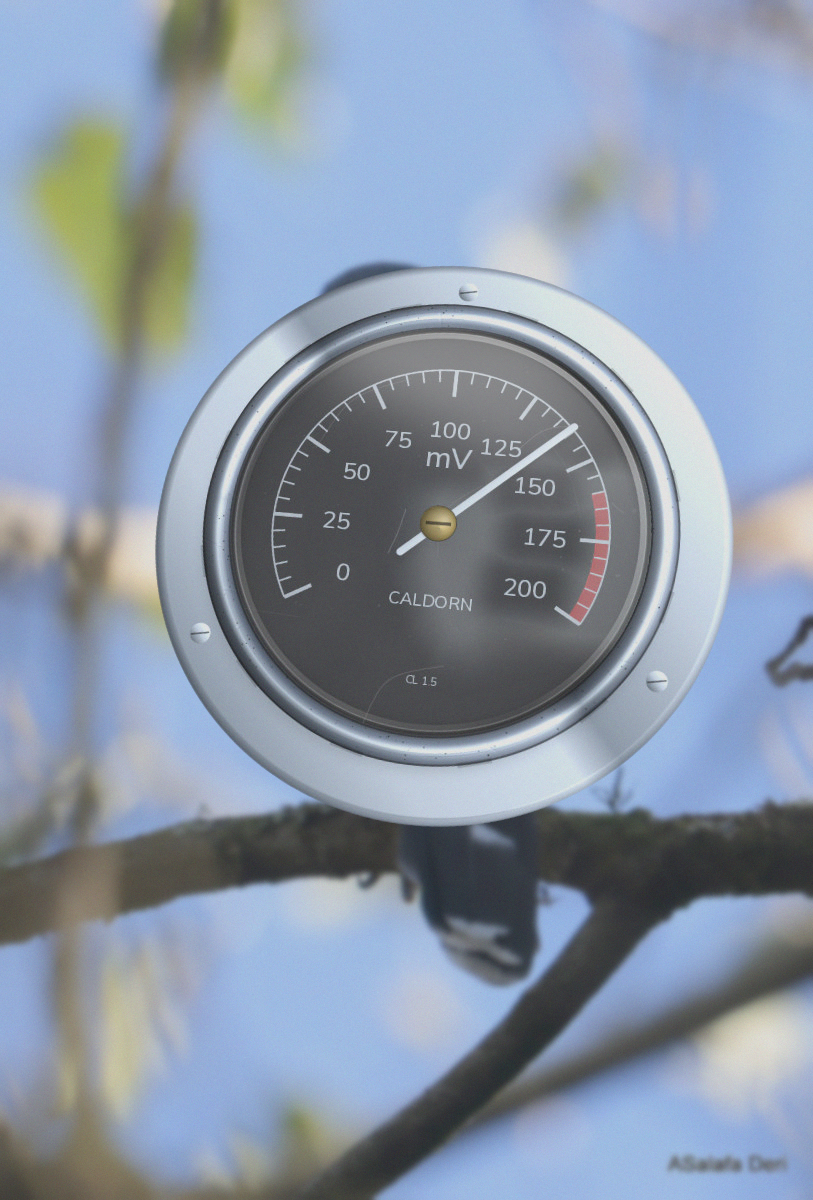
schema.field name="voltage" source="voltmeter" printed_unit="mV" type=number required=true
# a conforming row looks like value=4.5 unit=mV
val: value=140 unit=mV
